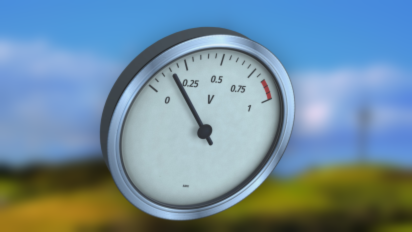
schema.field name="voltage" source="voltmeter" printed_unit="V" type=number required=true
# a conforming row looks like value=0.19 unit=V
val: value=0.15 unit=V
